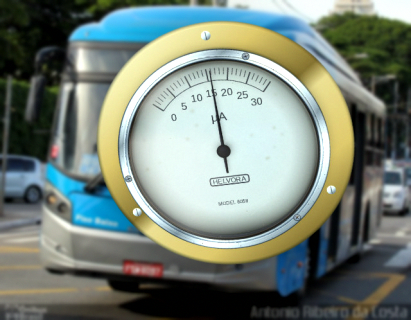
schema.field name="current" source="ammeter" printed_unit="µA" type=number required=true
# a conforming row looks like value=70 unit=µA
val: value=16 unit=µA
